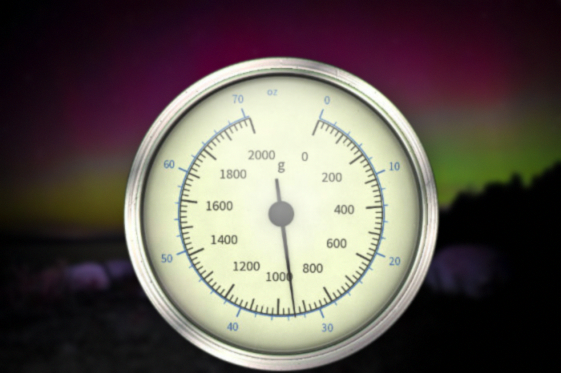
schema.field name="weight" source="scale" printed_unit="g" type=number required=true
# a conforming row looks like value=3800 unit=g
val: value=940 unit=g
